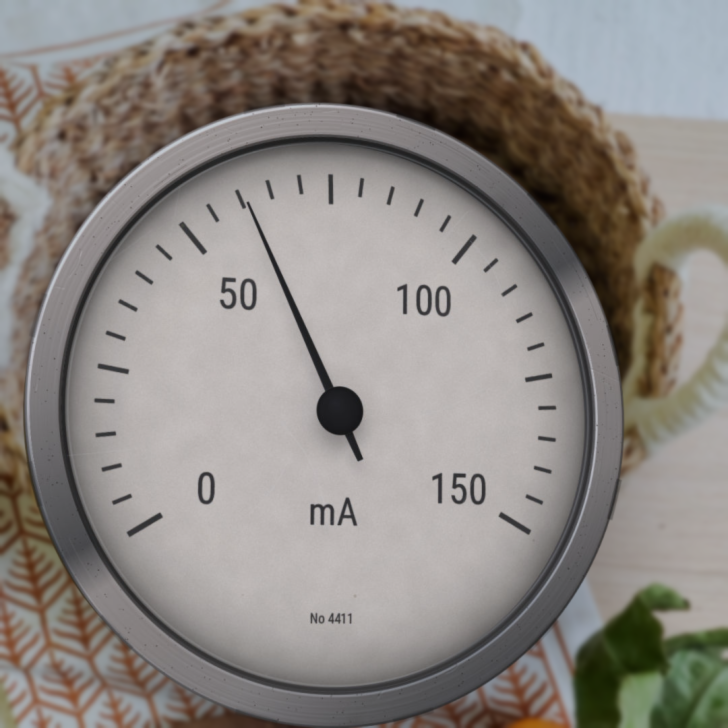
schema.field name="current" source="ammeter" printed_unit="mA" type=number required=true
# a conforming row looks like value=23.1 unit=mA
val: value=60 unit=mA
